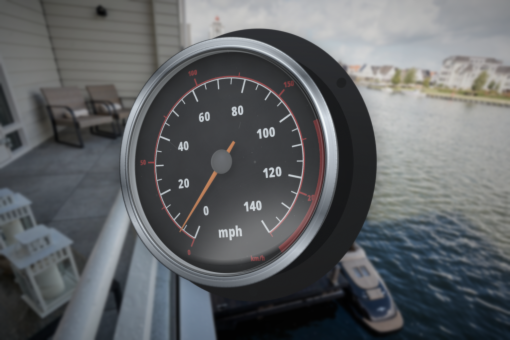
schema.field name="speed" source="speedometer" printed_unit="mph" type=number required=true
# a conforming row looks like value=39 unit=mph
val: value=5 unit=mph
